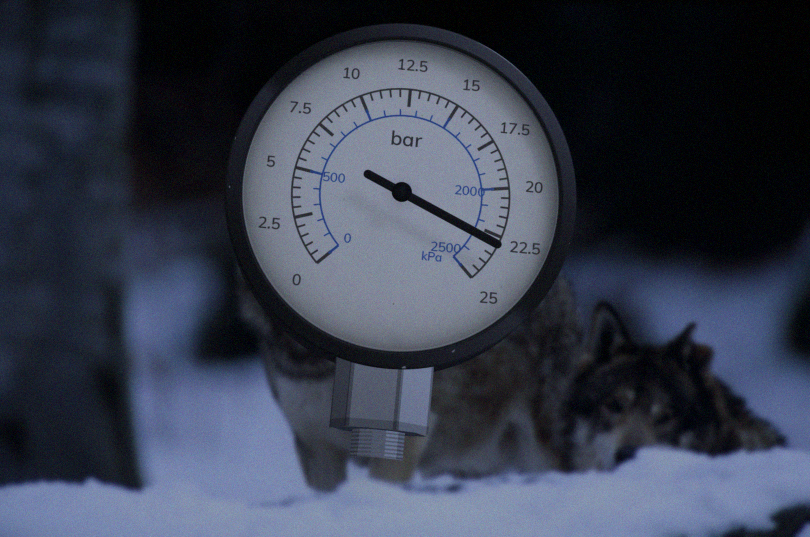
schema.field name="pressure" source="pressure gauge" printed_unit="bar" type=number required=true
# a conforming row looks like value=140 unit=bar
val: value=23 unit=bar
